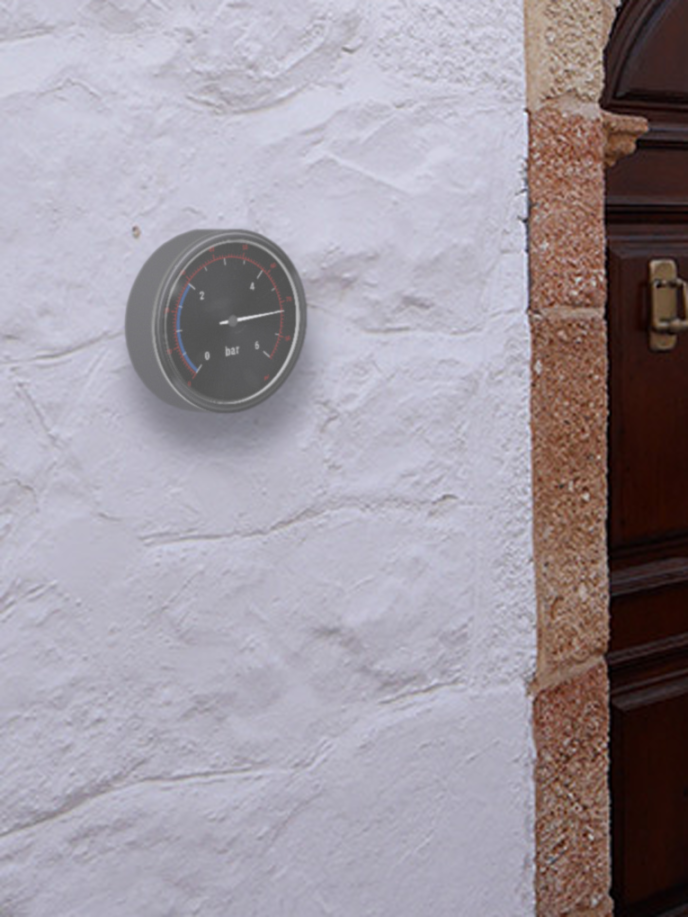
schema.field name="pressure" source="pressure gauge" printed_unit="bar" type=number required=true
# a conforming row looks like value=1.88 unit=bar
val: value=5 unit=bar
